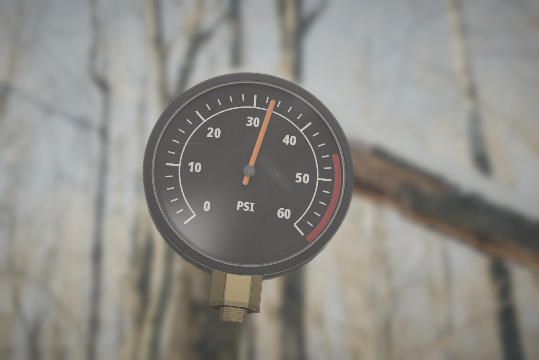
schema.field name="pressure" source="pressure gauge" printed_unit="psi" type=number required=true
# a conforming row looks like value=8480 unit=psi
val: value=33 unit=psi
